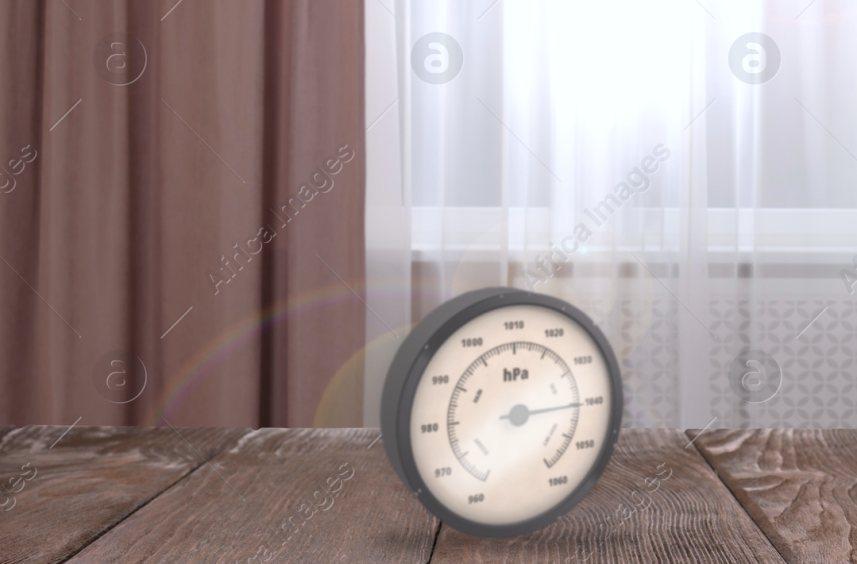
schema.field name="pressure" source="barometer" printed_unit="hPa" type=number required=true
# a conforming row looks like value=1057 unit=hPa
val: value=1040 unit=hPa
